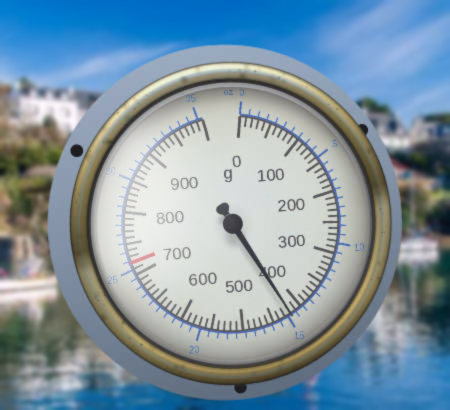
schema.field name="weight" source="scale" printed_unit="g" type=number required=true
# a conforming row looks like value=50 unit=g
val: value=420 unit=g
